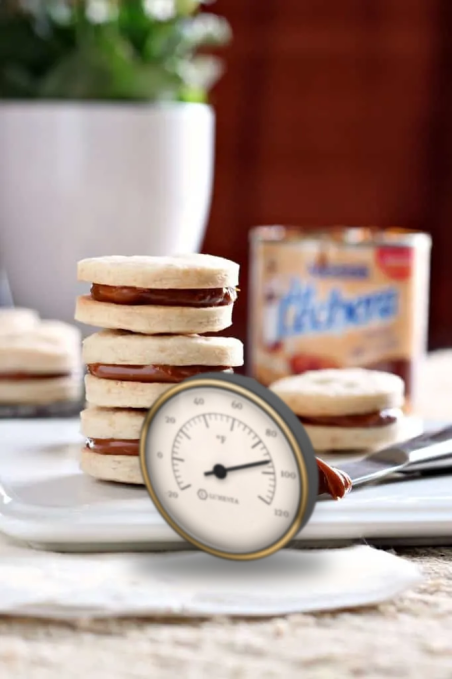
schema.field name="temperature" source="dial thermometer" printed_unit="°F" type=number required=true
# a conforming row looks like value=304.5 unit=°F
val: value=92 unit=°F
